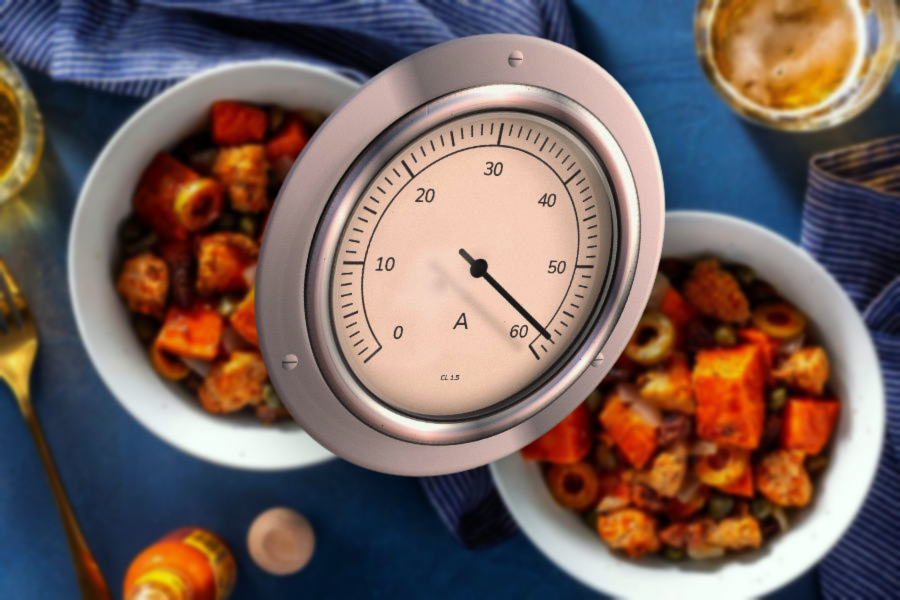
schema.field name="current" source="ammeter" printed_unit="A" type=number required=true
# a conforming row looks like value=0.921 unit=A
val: value=58 unit=A
